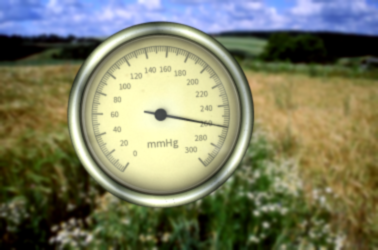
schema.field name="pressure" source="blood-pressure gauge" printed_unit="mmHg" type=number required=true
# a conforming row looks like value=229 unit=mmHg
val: value=260 unit=mmHg
